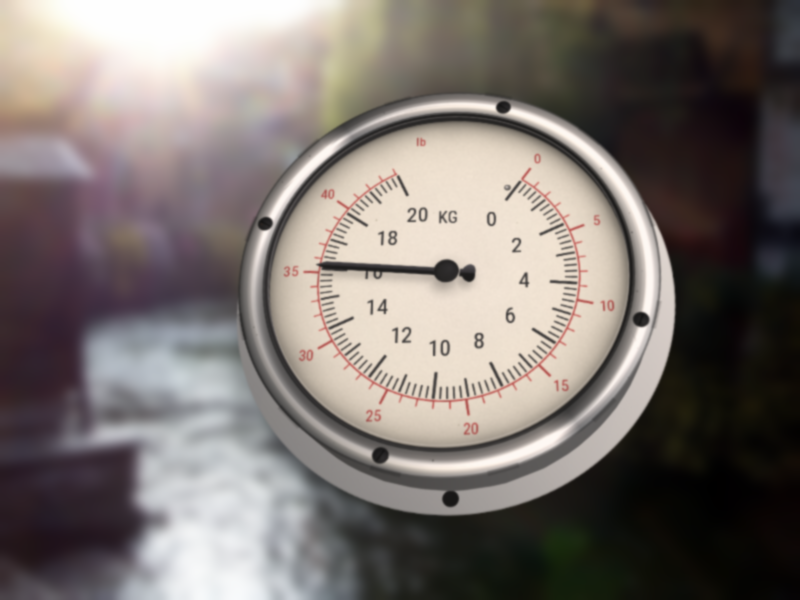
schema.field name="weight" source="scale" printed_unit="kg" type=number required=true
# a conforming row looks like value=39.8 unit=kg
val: value=16 unit=kg
